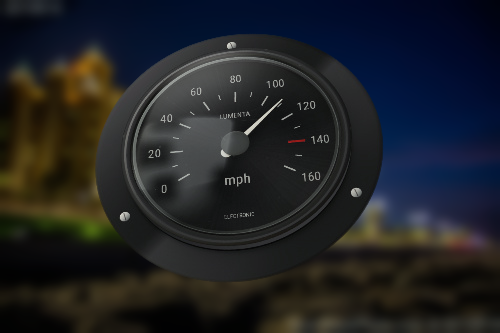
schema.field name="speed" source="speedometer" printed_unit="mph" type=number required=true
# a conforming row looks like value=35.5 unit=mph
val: value=110 unit=mph
